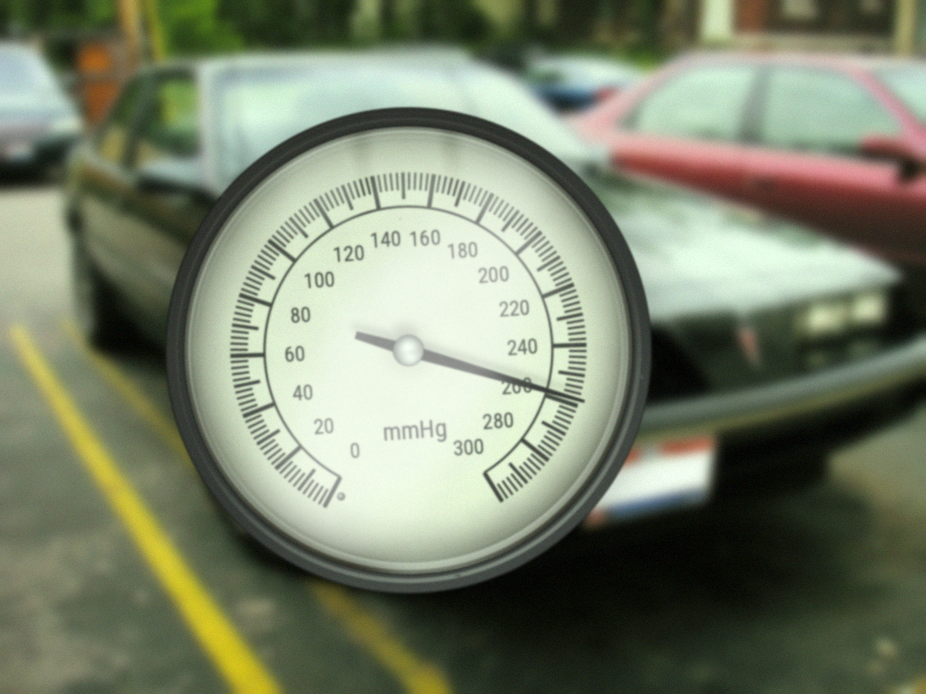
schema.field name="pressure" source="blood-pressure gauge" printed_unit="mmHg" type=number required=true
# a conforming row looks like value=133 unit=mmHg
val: value=258 unit=mmHg
